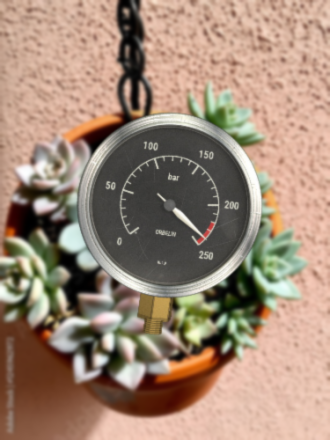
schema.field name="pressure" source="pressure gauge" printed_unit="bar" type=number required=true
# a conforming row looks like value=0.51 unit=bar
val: value=240 unit=bar
